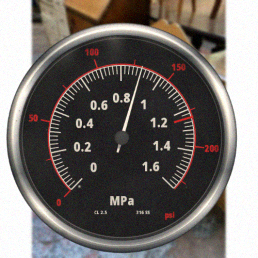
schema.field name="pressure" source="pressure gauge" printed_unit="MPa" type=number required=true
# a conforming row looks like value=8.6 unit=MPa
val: value=0.9 unit=MPa
